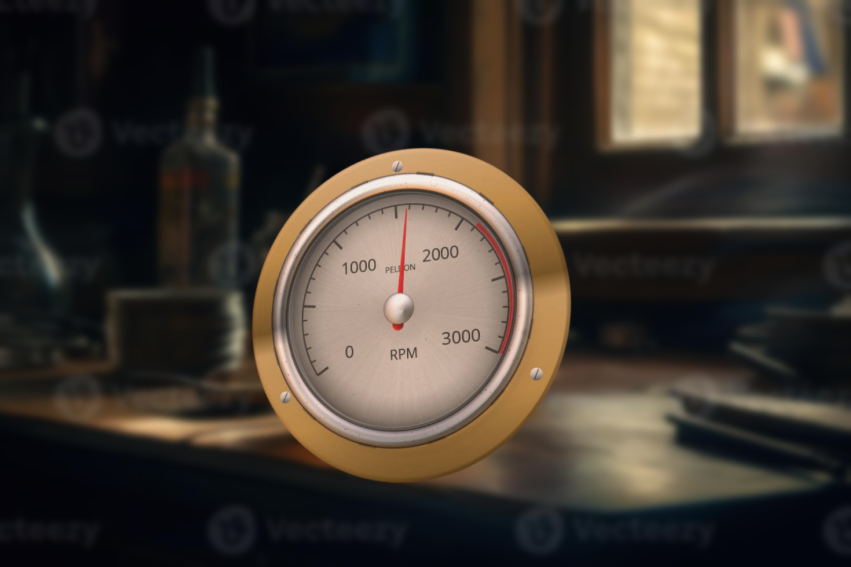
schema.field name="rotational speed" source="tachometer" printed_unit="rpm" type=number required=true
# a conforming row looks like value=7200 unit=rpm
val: value=1600 unit=rpm
